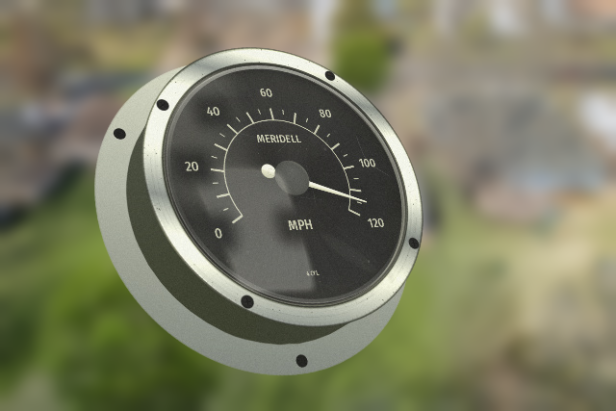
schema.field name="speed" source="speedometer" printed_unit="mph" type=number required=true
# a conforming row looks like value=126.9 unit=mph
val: value=115 unit=mph
